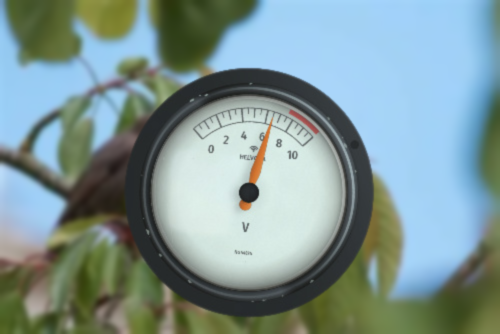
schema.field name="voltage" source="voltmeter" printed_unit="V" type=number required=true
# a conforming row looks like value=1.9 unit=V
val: value=6.5 unit=V
